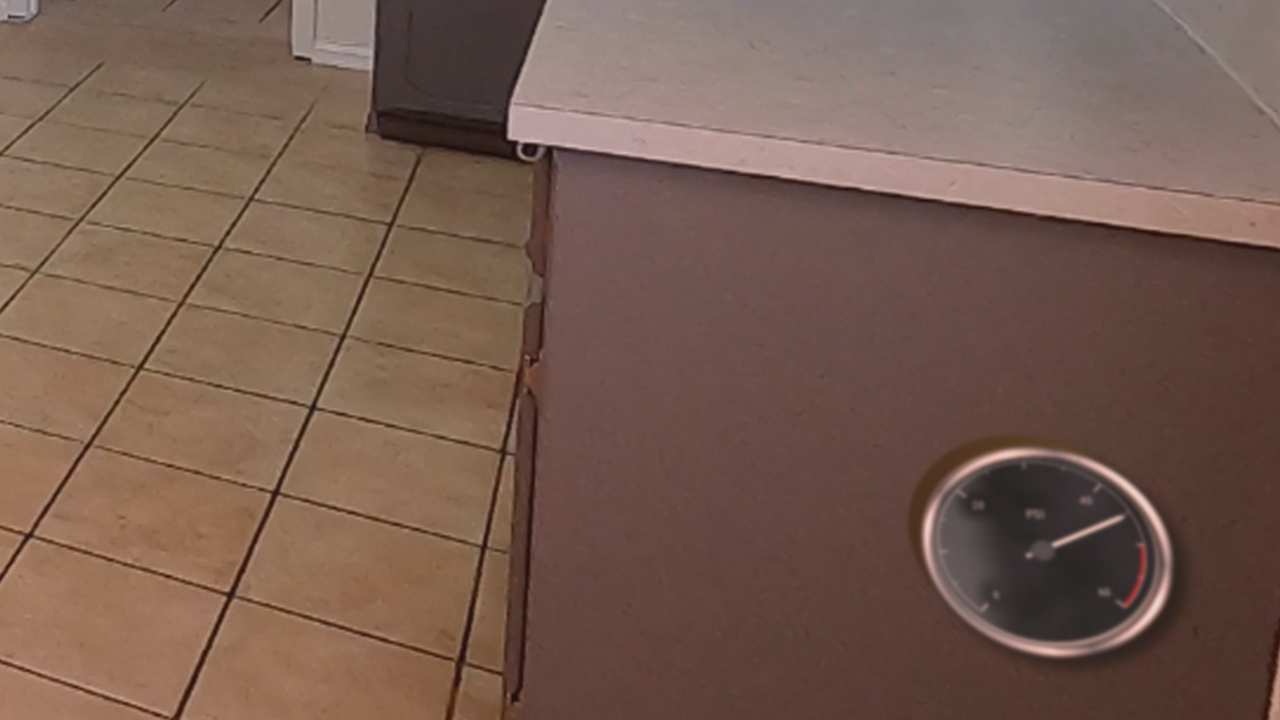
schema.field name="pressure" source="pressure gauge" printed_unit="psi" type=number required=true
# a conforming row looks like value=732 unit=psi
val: value=45 unit=psi
